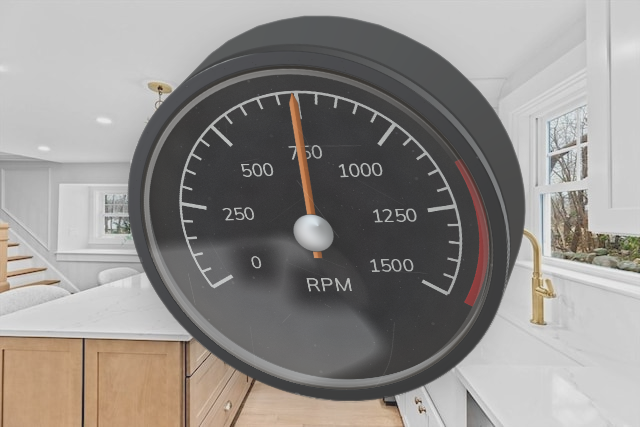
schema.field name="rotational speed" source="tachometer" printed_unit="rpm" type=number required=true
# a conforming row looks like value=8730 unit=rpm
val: value=750 unit=rpm
